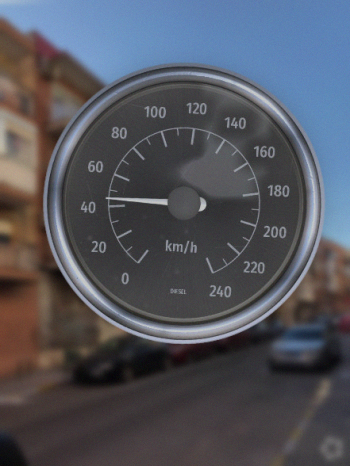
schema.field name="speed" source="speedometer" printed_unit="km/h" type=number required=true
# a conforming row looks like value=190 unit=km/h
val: value=45 unit=km/h
